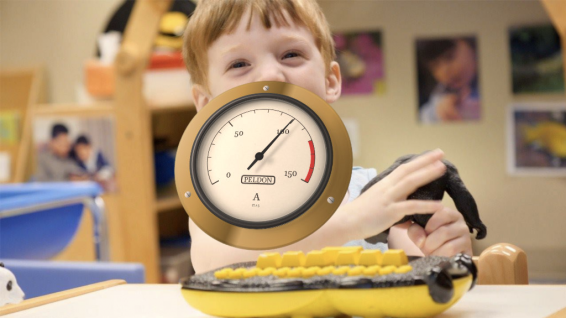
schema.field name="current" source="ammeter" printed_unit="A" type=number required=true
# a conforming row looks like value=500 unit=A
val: value=100 unit=A
